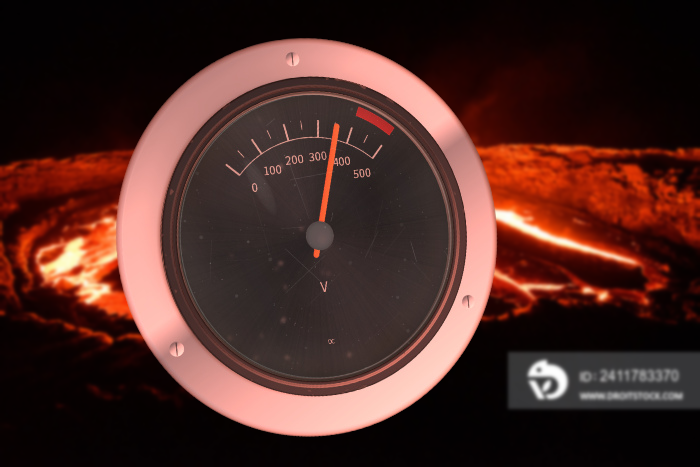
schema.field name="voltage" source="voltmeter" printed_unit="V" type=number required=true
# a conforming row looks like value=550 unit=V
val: value=350 unit=V
